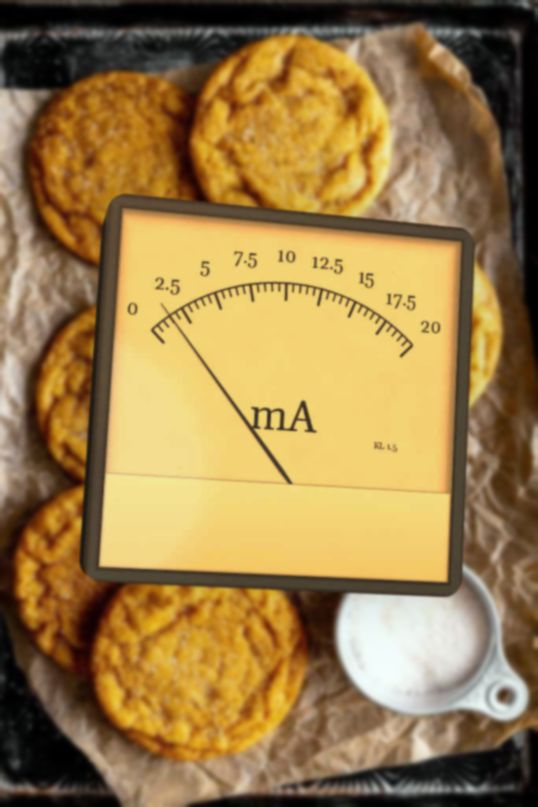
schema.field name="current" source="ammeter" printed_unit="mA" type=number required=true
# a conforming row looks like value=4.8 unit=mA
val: value=1.5 unit=mA
